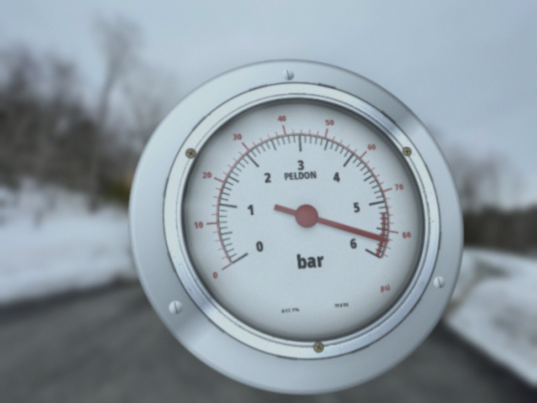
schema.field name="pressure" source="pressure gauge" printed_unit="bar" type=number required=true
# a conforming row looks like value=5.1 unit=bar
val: value=5.7 unit=bar
